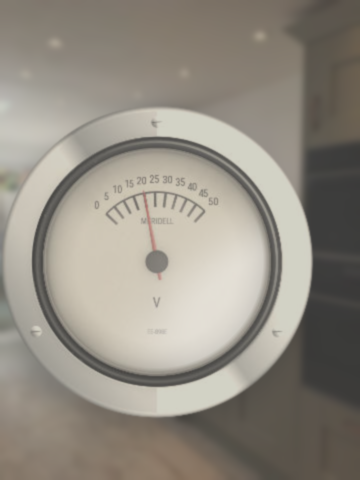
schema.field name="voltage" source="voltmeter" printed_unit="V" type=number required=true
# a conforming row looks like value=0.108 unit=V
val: value=20 unit=V
